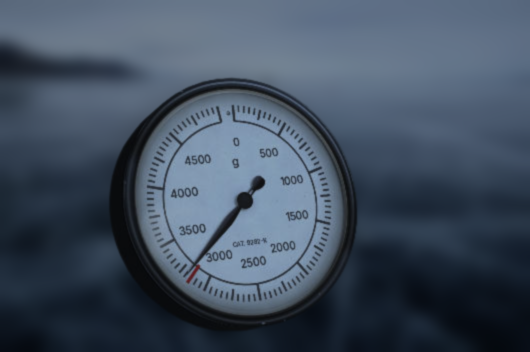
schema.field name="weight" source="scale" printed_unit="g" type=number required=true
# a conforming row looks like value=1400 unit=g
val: value=3200 unit=g
